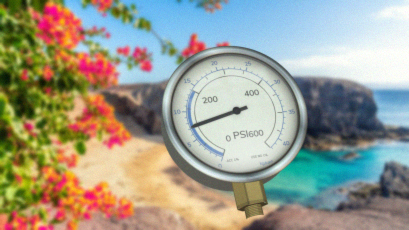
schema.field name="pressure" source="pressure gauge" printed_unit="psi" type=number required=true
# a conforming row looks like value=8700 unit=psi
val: value=100 unit=psi
